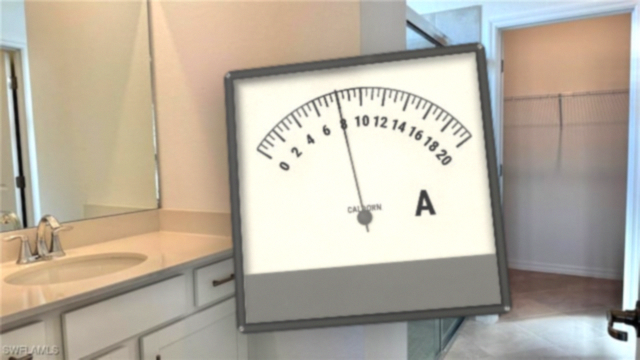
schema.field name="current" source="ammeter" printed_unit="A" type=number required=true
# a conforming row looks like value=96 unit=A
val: value=8 unit=A
